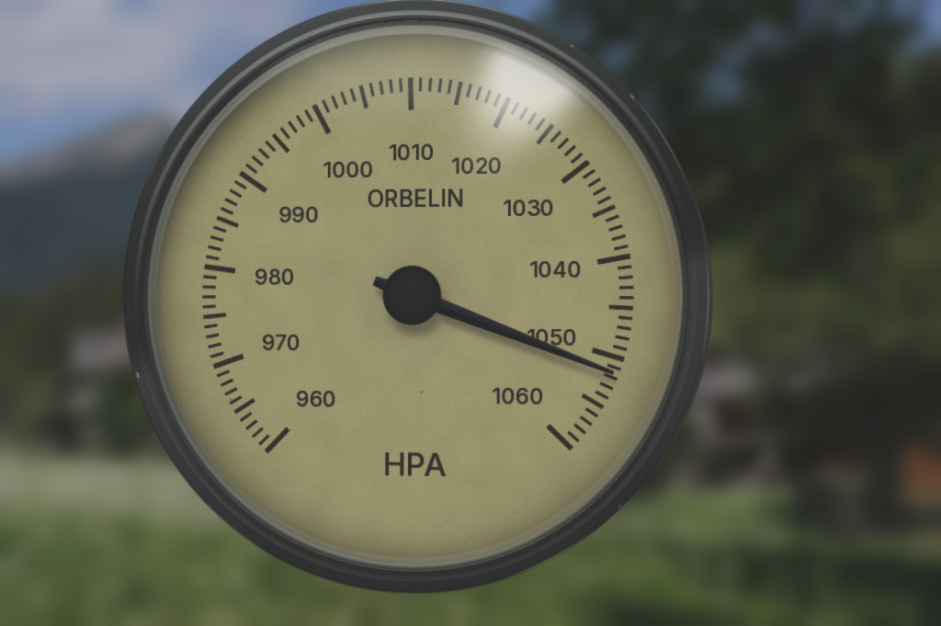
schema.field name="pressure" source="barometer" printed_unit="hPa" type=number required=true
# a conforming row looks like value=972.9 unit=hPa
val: value=1051.5 unit=hPa
